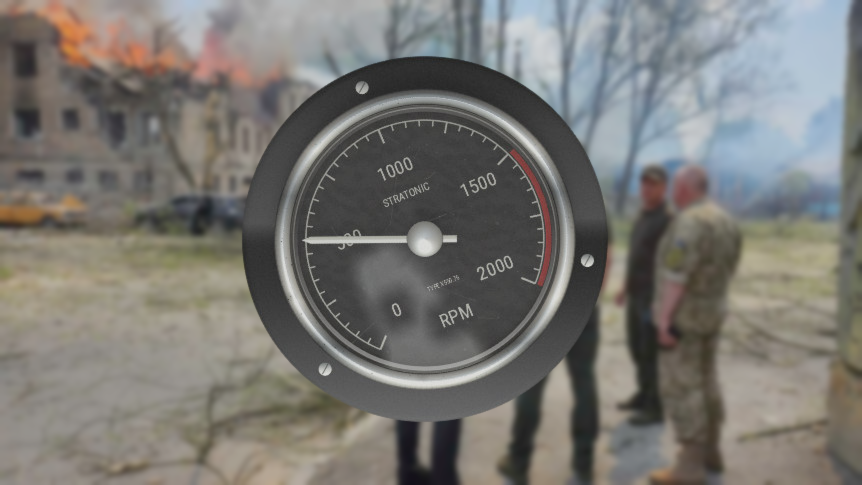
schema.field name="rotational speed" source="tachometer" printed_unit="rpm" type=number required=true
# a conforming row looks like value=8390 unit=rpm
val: value=500 unit=rpm
